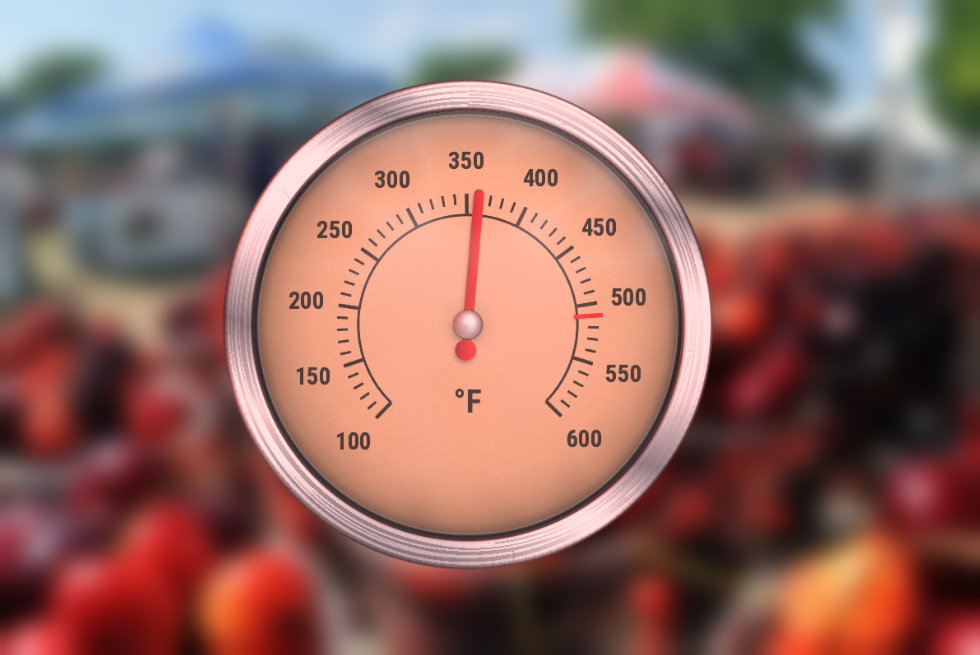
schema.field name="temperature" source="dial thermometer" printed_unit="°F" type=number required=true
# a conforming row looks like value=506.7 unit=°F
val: value=360 unit=°F
